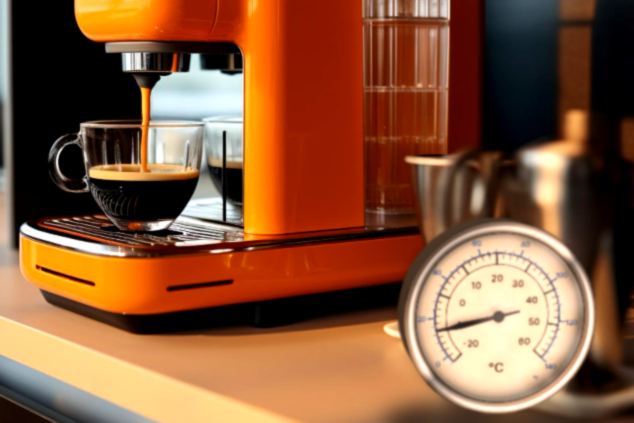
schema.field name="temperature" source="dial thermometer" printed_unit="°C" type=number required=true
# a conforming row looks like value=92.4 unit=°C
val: value=-10 unit=°C
